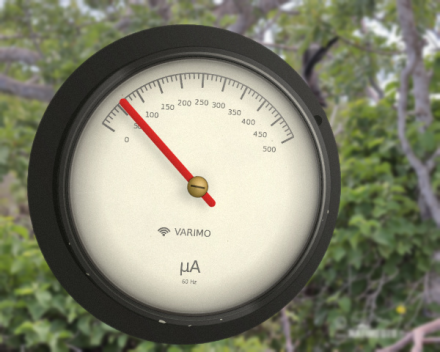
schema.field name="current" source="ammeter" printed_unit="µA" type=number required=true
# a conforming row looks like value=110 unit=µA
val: value=60 unit=µA
